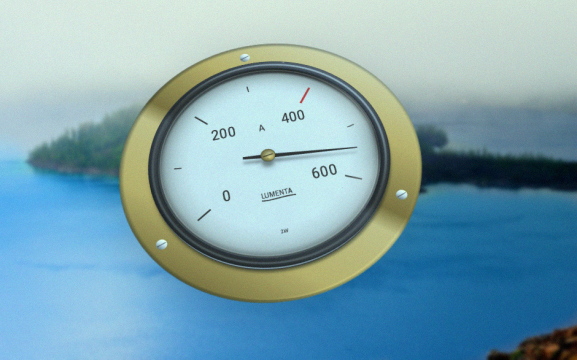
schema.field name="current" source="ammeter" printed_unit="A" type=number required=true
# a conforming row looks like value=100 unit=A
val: value=550 unit=A
